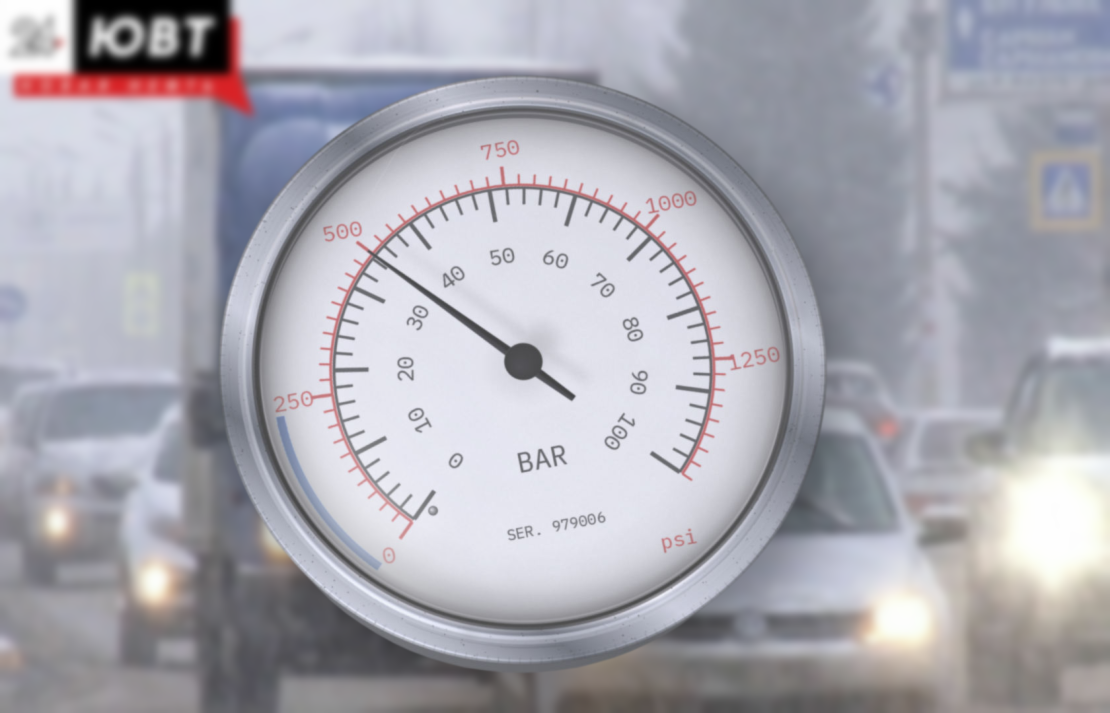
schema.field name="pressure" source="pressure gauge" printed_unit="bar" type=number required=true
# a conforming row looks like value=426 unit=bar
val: value=34 unit=bar
